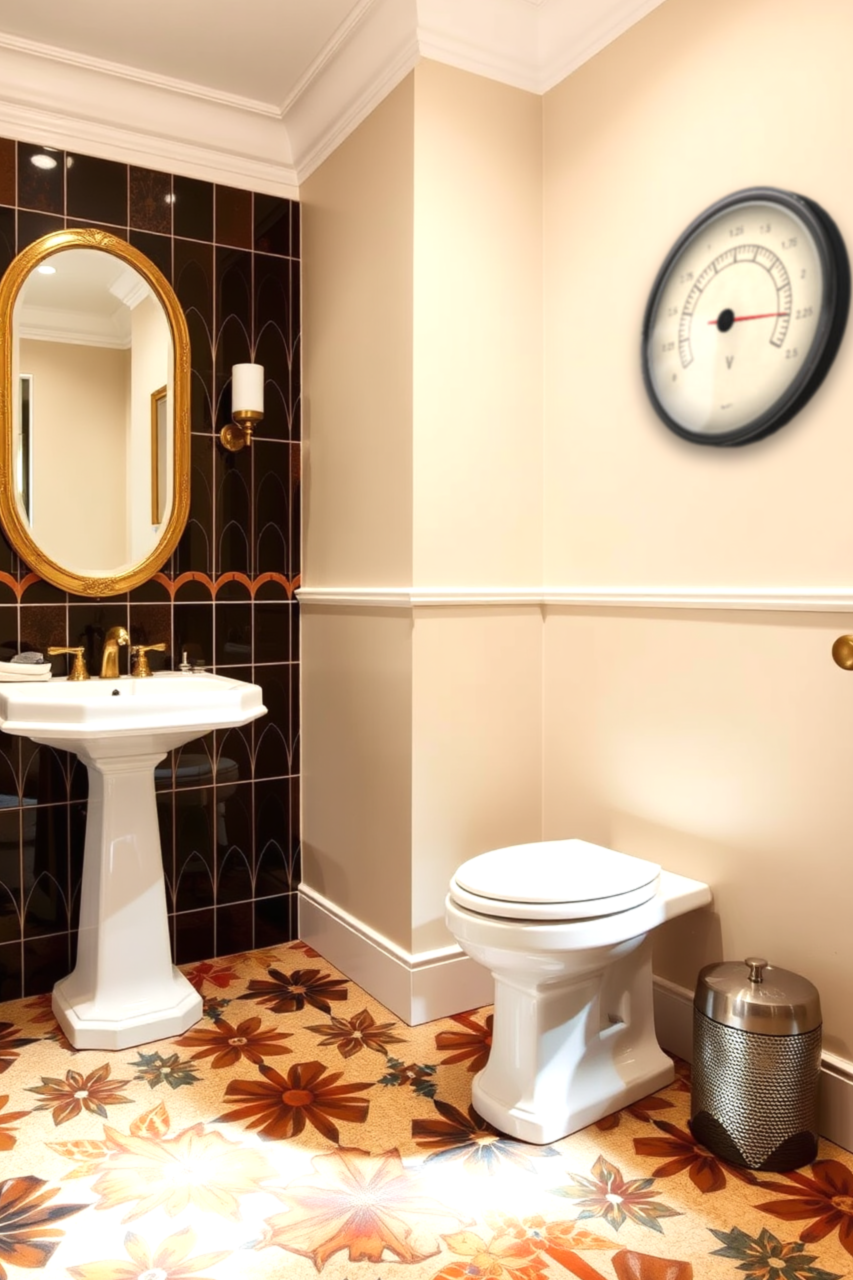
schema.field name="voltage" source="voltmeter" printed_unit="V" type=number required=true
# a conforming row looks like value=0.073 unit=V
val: value=2.25 unit=V
